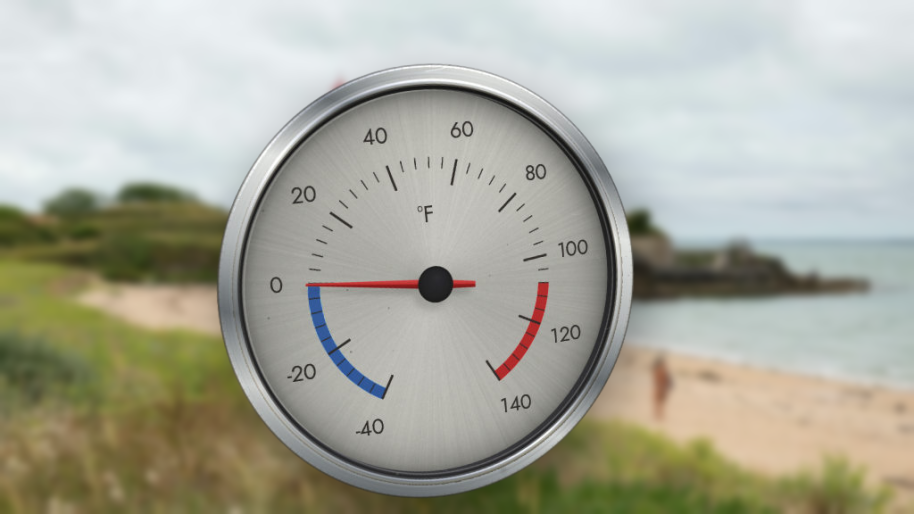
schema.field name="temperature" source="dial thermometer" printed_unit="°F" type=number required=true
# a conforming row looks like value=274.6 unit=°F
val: value=0 unit=°F
